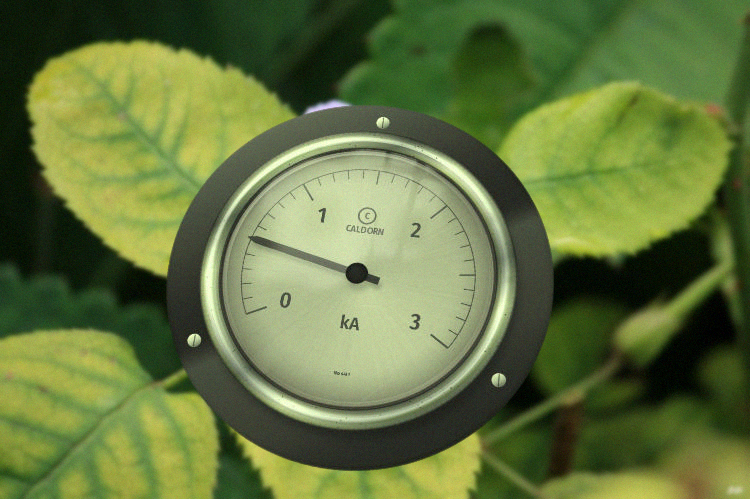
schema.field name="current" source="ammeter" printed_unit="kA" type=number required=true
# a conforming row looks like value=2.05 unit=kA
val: value=0.5 unit=kA
